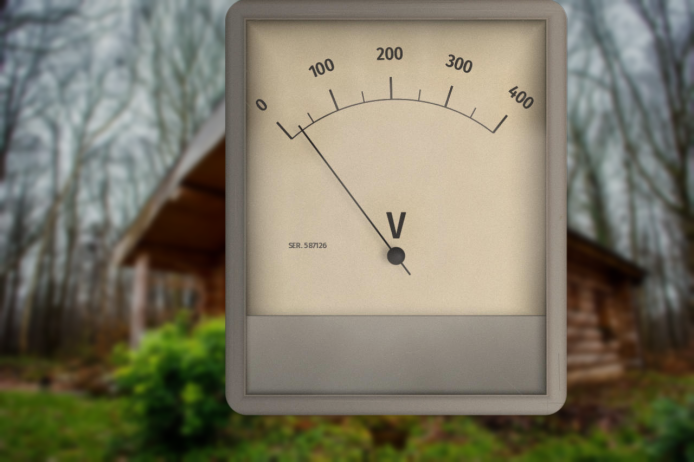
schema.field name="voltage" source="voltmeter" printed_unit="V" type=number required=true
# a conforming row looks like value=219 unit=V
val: value=25 unit=V
